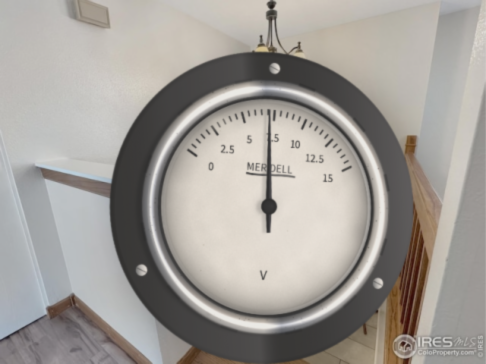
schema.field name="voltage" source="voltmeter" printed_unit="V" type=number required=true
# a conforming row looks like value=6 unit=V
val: value=7 unit=V
